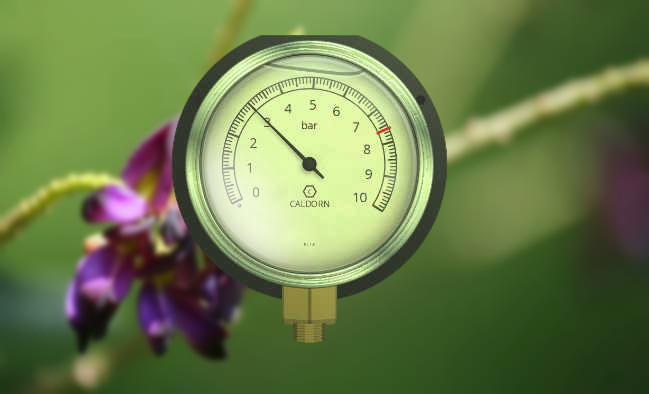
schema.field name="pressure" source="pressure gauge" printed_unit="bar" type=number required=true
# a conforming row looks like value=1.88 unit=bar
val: value=3 unit=bar
